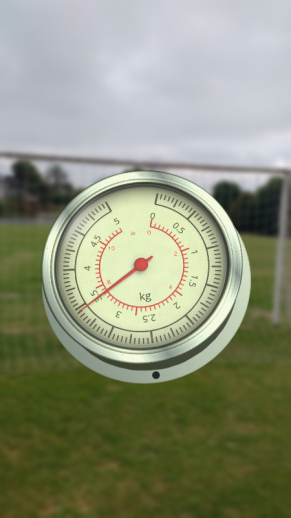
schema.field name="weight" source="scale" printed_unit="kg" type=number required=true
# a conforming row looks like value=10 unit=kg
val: value=3.45 unit=kg
